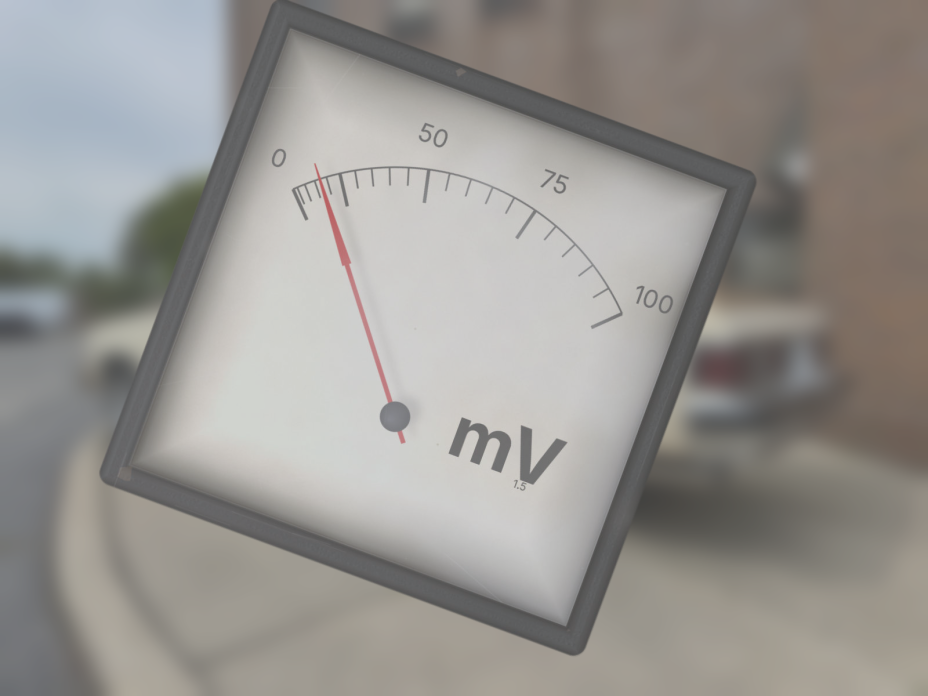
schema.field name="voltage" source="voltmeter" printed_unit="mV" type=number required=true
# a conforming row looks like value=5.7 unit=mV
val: value=17.5 unit=mV
